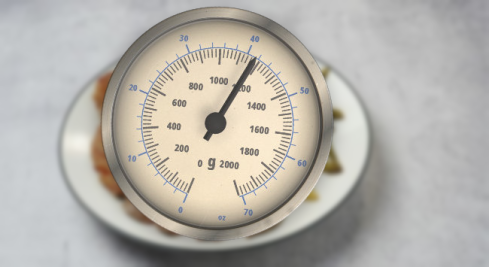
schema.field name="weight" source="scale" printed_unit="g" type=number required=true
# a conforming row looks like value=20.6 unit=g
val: value=1180 unit=g
